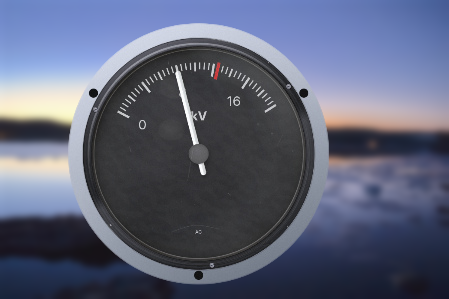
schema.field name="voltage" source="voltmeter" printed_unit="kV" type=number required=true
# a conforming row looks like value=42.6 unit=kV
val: value=8 unit=kV
